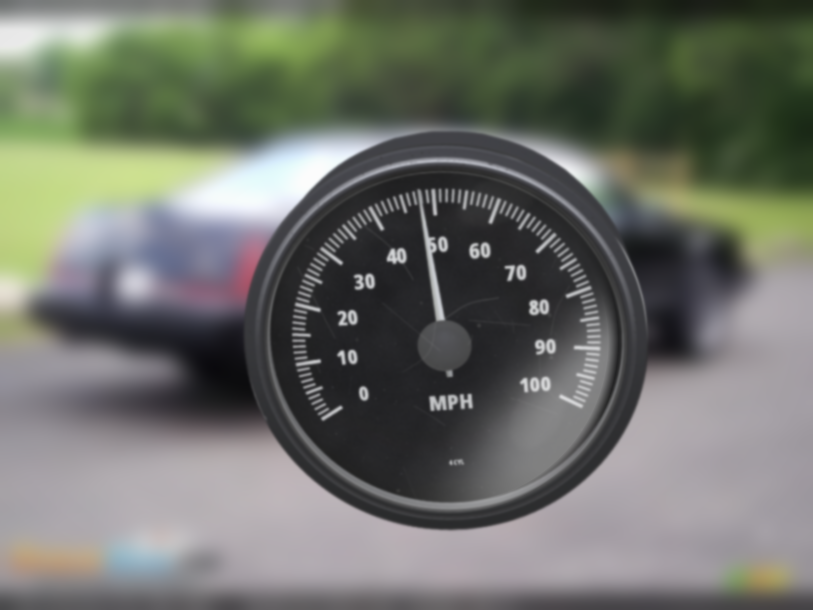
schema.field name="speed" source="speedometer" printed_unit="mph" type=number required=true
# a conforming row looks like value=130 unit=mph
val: value=48 unit=mph
